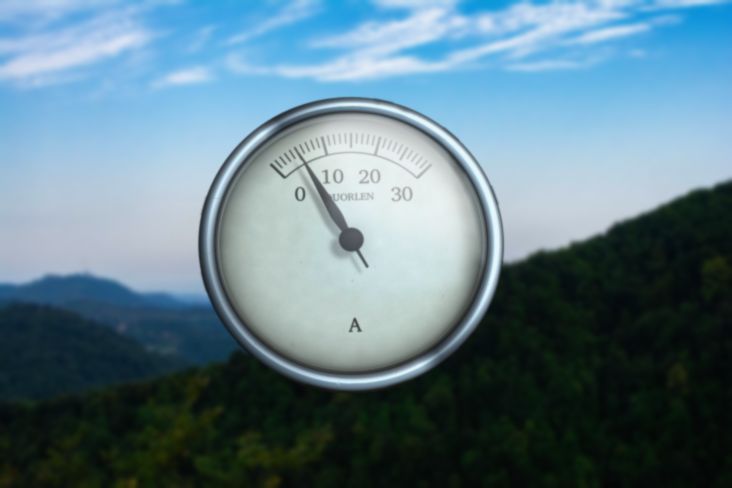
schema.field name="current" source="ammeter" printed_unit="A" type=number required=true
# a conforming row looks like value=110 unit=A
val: value=5 unit=A
